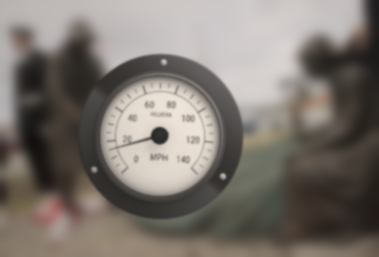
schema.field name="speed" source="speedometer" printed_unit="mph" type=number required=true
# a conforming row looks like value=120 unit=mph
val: value=15 unit=mph
